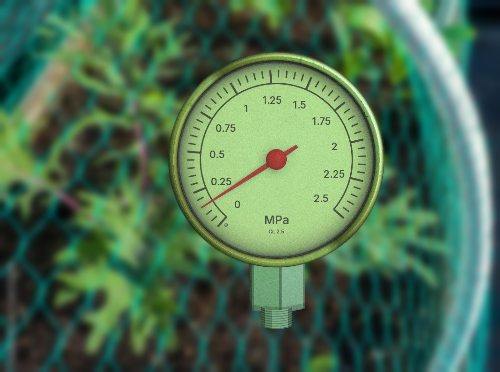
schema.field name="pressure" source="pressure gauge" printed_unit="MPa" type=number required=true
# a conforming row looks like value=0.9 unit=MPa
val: value=0.15 unit=MPa
